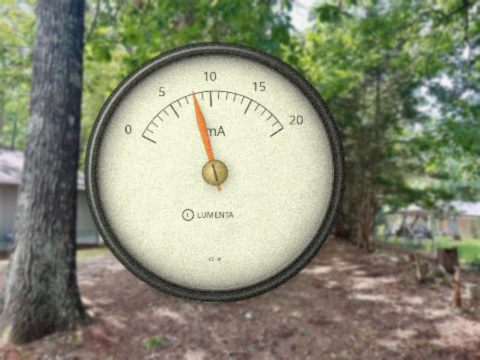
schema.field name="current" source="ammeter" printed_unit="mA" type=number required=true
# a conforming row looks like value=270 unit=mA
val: value=8 unit=mA
